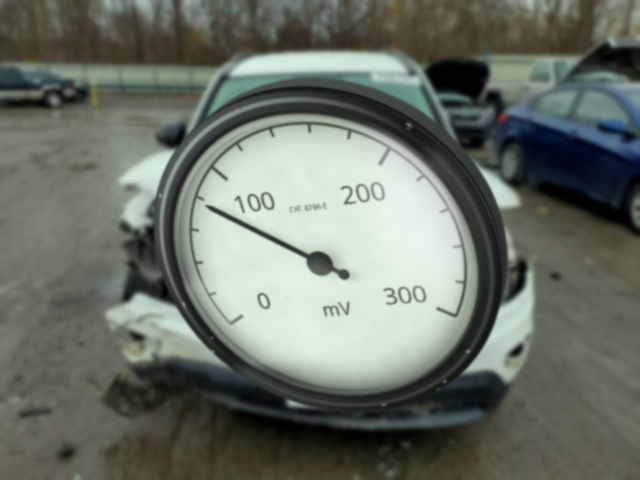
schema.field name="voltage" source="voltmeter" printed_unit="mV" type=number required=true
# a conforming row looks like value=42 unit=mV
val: value=80 unit=mV
